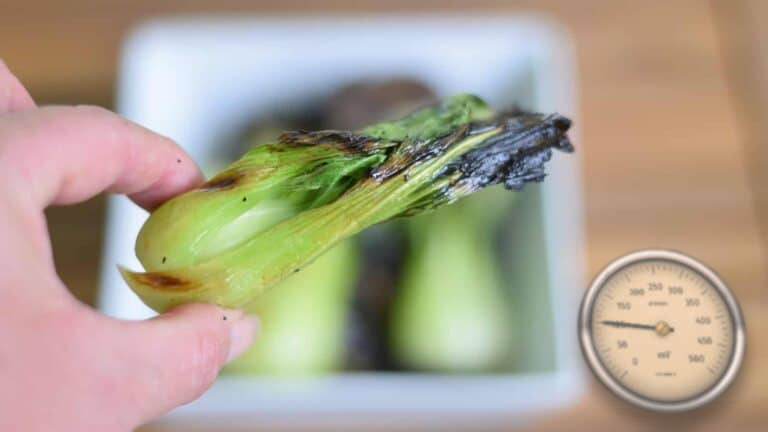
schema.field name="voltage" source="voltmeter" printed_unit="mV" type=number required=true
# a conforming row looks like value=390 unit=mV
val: value=100 unit=mV
